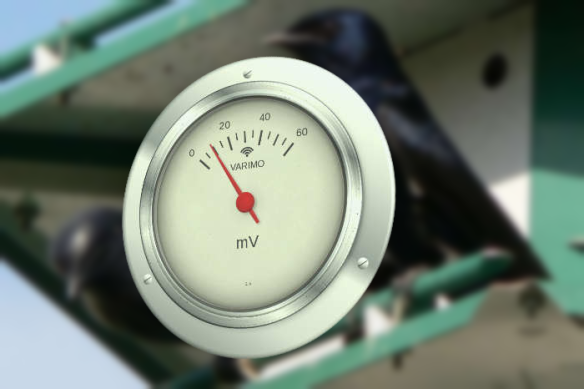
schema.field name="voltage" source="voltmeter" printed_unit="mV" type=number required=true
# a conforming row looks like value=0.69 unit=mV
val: value=10 unit=mV
